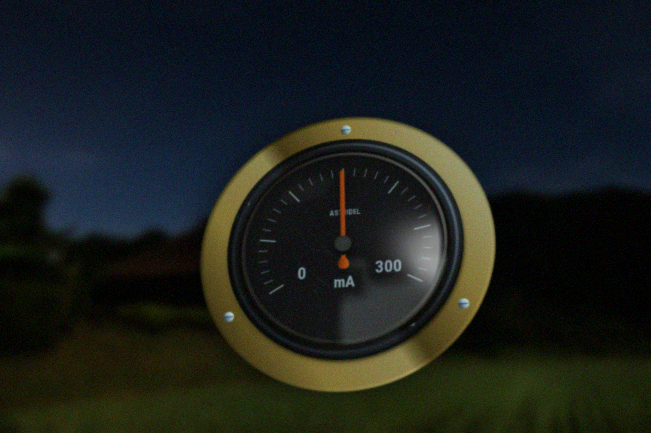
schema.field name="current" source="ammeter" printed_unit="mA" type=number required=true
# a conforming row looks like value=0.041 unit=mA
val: value=150 unit=mA
